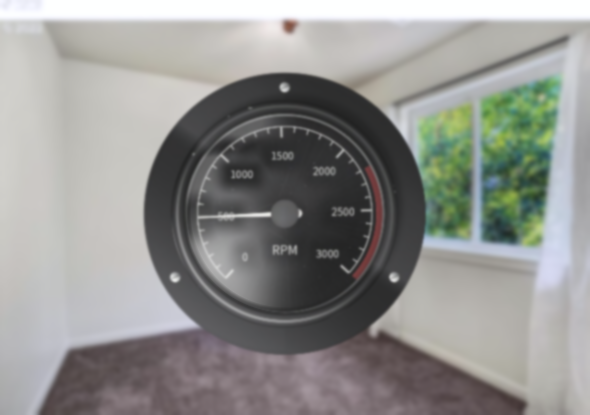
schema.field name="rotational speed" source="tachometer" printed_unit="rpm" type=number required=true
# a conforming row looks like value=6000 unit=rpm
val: value=500 unit=rpm
